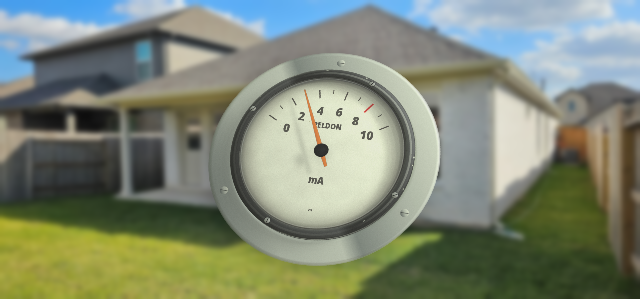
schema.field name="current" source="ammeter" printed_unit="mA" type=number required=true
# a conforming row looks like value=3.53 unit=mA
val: value=3 unit=mA
